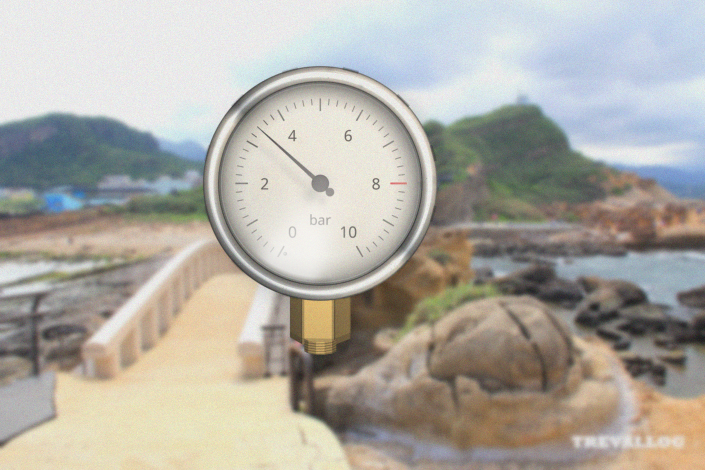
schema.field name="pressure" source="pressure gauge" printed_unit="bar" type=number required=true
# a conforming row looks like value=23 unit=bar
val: value=3.4 unit=bar
